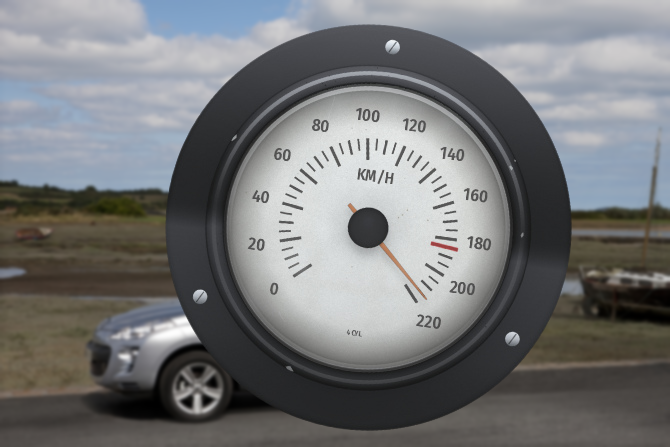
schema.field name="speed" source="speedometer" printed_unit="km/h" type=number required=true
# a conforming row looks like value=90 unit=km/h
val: value=215 unit=km/h
